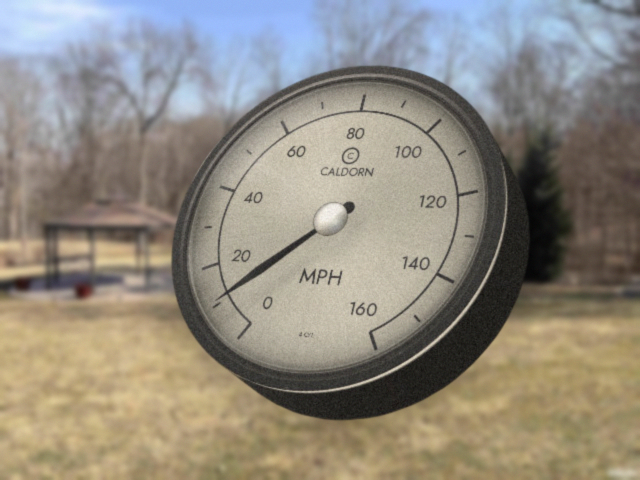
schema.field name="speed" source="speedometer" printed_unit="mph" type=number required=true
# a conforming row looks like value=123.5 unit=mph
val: value=10 unit=mph
